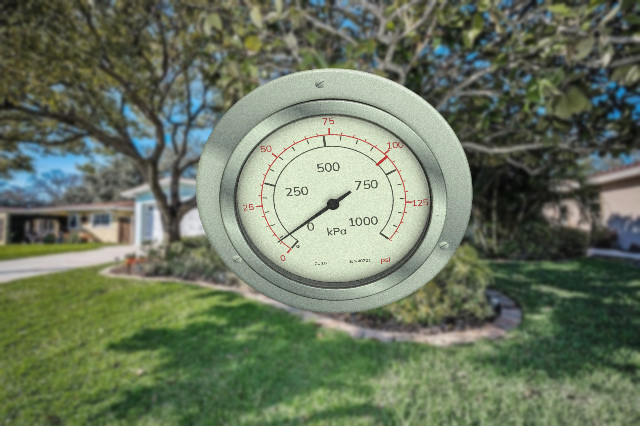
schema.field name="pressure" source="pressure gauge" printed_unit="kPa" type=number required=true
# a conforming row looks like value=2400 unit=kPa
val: value=50 unit=kPa
